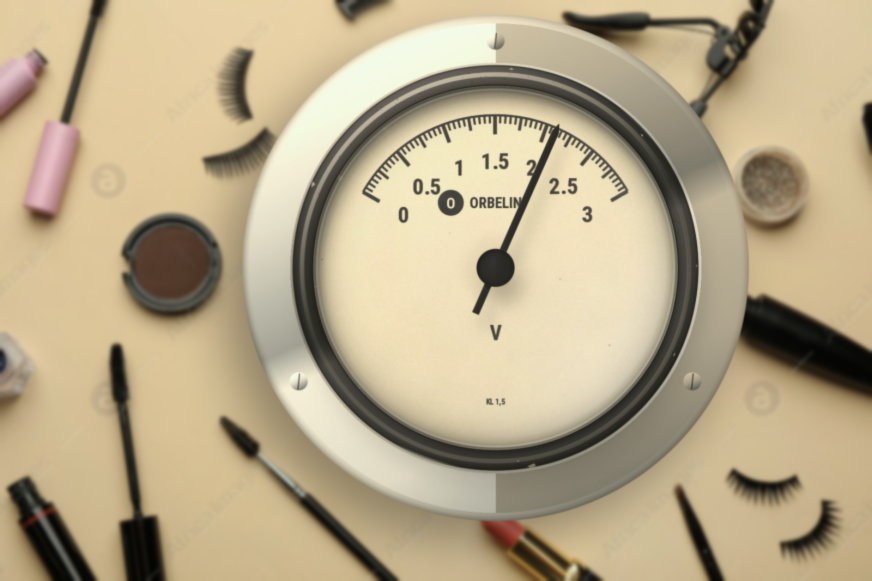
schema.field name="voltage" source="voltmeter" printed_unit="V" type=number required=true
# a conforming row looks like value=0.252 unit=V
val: value=2.1 unit=V
